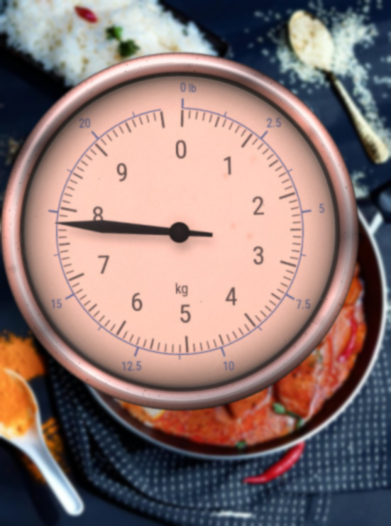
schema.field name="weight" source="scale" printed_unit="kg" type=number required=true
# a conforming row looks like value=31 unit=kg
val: value=7.8 unit=kg
